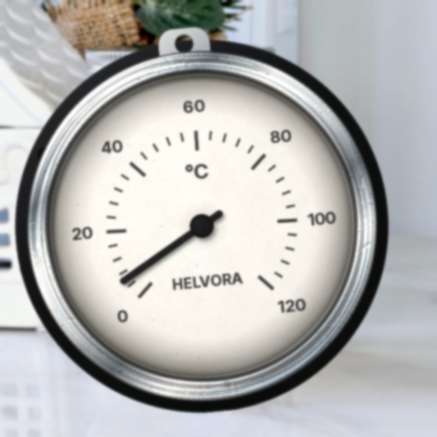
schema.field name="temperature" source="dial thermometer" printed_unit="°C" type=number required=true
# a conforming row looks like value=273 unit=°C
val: value=6 unit=°C
